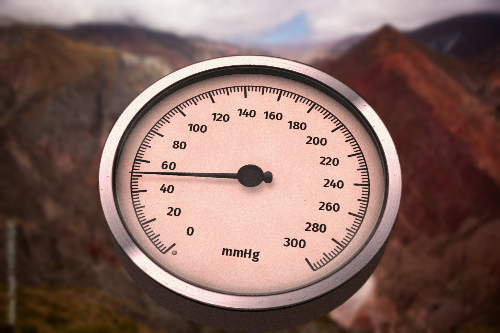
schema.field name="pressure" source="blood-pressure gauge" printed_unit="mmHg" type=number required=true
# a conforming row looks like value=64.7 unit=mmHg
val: value=50 unit=mmHg
